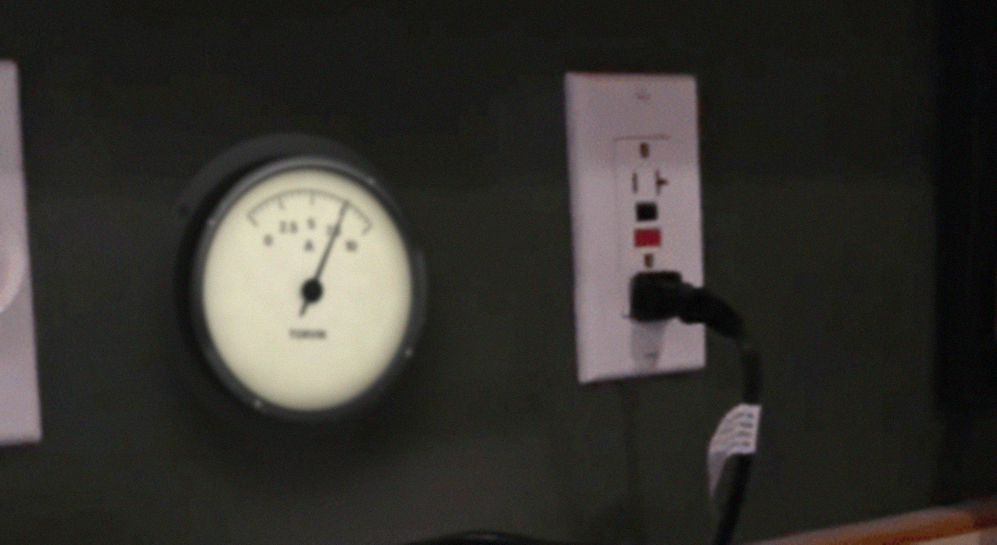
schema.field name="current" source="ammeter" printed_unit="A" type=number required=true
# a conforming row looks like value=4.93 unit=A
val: value=7.5 unit=A
